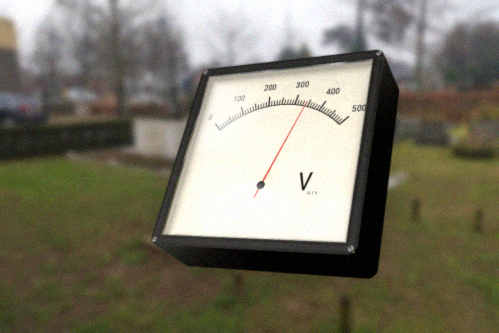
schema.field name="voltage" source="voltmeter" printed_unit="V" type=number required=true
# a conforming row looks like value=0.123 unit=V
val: value=350 unit=V
